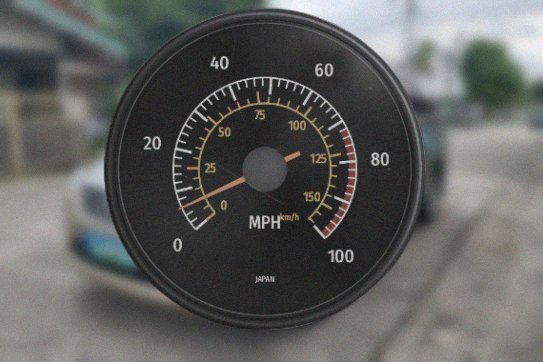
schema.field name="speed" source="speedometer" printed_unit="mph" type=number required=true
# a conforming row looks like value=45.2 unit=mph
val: value=6 unit=mph
